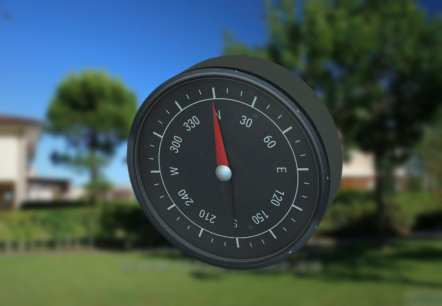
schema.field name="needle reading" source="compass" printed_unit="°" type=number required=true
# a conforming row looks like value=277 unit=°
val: value=0 unit=°
